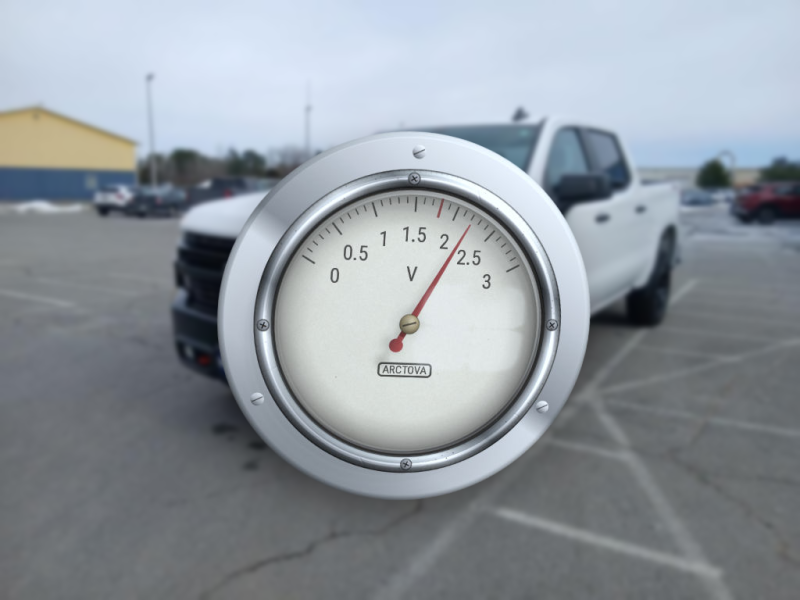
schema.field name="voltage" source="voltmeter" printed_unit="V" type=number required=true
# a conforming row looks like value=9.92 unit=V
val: value=2.2 unit=V
